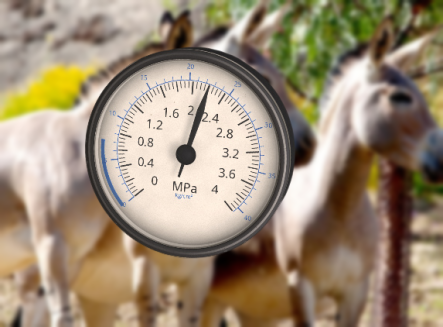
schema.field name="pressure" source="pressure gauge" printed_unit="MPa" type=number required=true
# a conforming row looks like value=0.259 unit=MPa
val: value=2.2 unit=MPa
